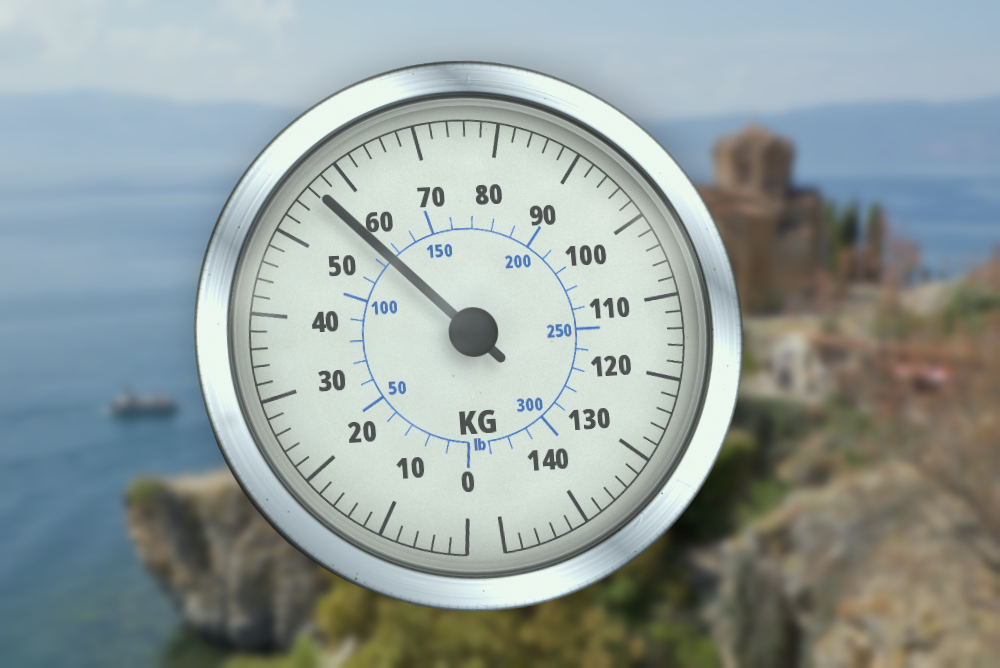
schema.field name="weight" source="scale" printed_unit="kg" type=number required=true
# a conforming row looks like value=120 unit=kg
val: value=56 unit=kg
